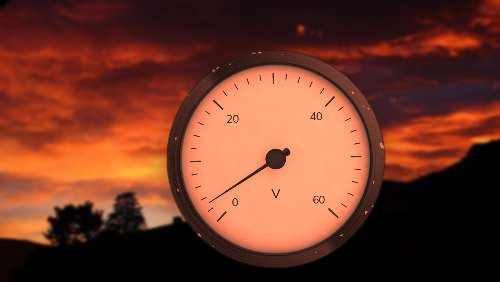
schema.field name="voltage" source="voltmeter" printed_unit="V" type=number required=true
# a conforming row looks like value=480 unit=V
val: value=3 unit=V
